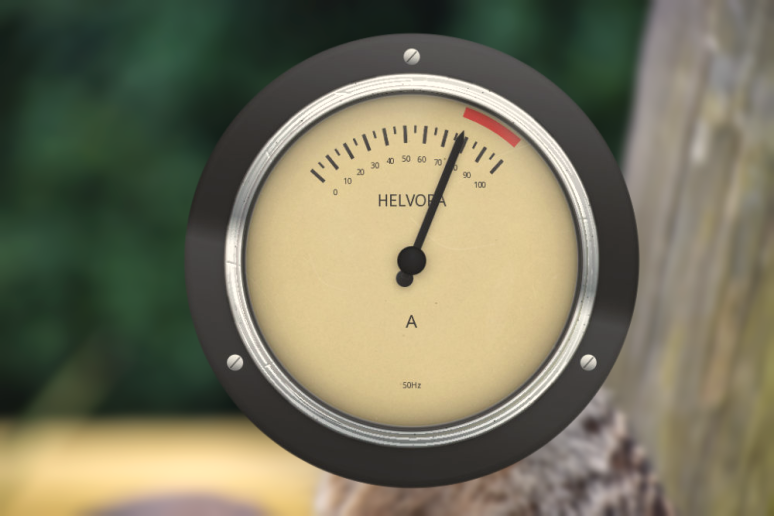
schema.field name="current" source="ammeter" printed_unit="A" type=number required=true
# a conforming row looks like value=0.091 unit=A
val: value=77.5 unit=A
